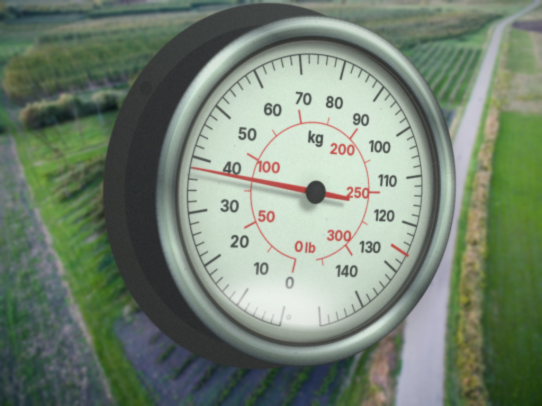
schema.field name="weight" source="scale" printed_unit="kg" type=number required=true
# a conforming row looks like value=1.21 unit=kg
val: value=38 unit=kg
